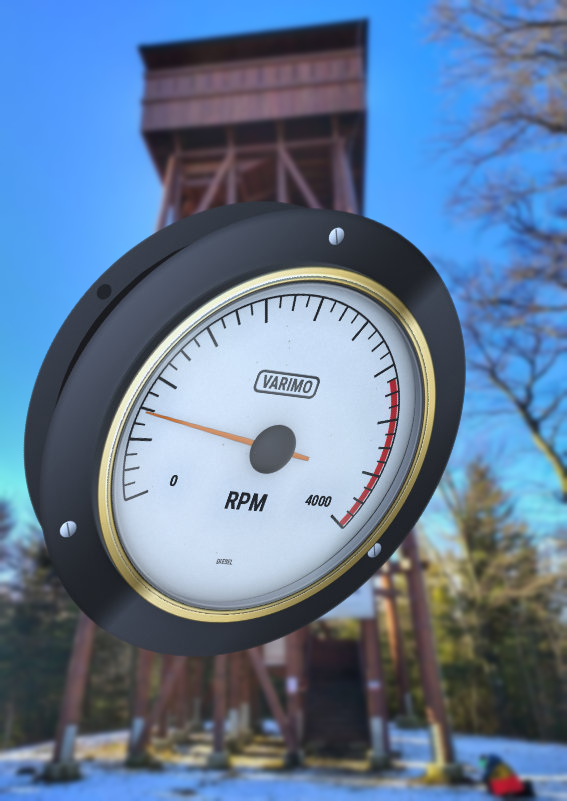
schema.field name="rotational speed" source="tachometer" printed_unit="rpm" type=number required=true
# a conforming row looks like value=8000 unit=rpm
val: value=600 unit=rpm
